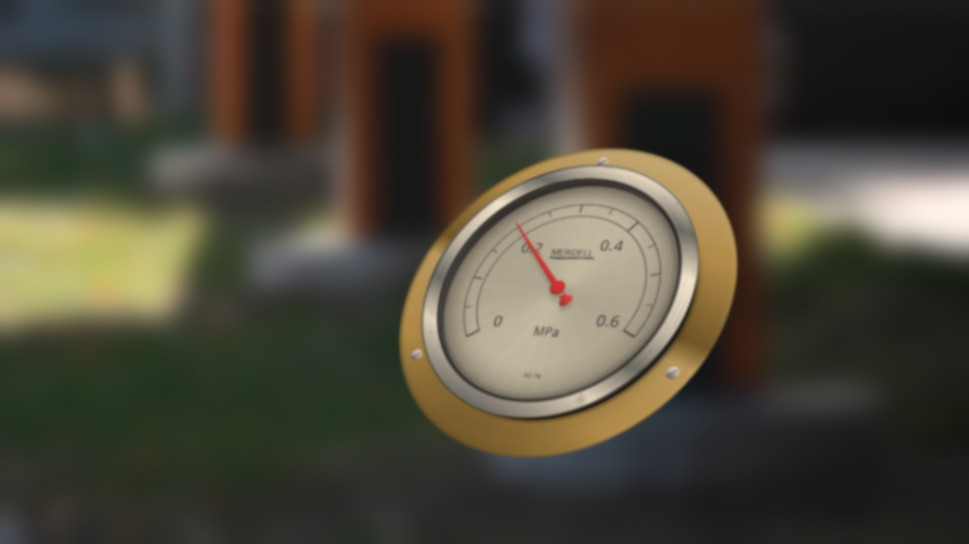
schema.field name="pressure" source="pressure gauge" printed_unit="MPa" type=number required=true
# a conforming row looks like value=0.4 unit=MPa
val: value=0.2 unit=MPa
